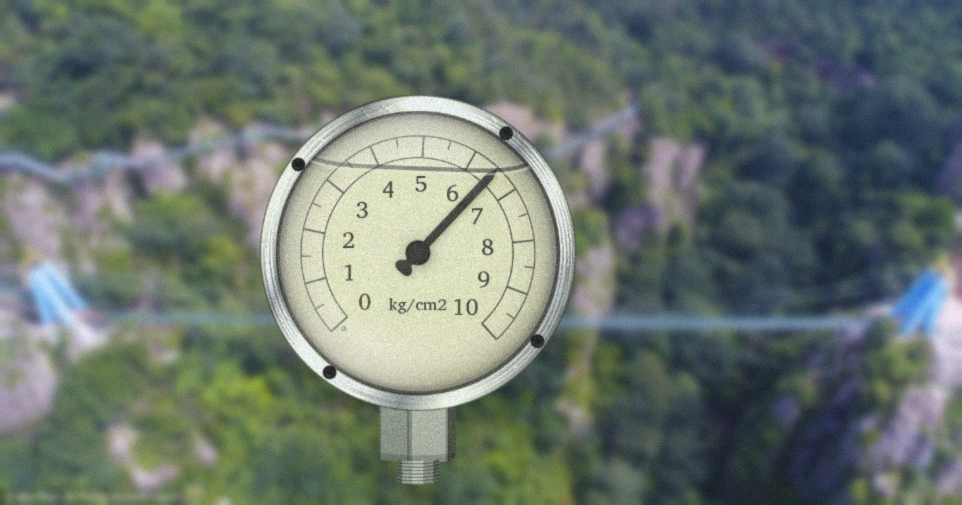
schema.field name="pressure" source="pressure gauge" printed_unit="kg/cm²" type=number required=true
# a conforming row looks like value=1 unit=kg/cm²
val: value=6.5 unit=kg/cm²
